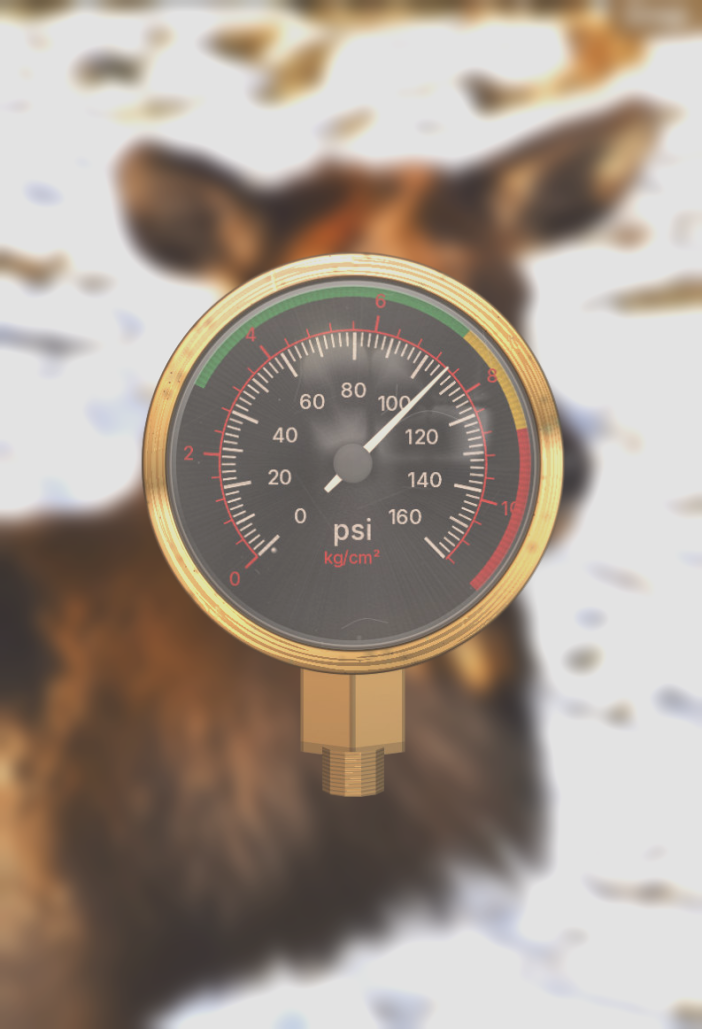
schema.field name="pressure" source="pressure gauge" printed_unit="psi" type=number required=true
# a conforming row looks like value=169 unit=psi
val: value=106 unit=psi
